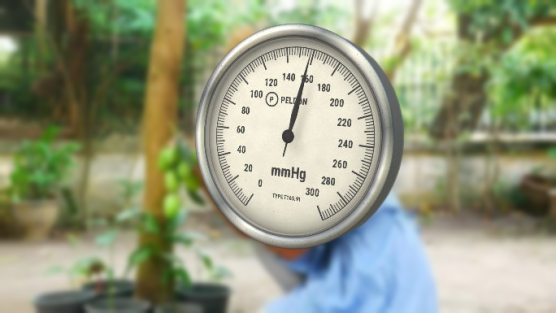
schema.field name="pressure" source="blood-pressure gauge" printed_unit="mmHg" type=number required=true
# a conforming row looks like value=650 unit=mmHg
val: value=160 unit=mmHg
